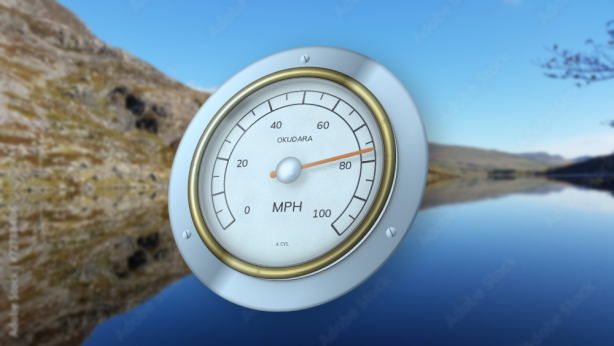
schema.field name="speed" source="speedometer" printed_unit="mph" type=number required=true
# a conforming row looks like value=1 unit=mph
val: value=77.5 unit=mph
